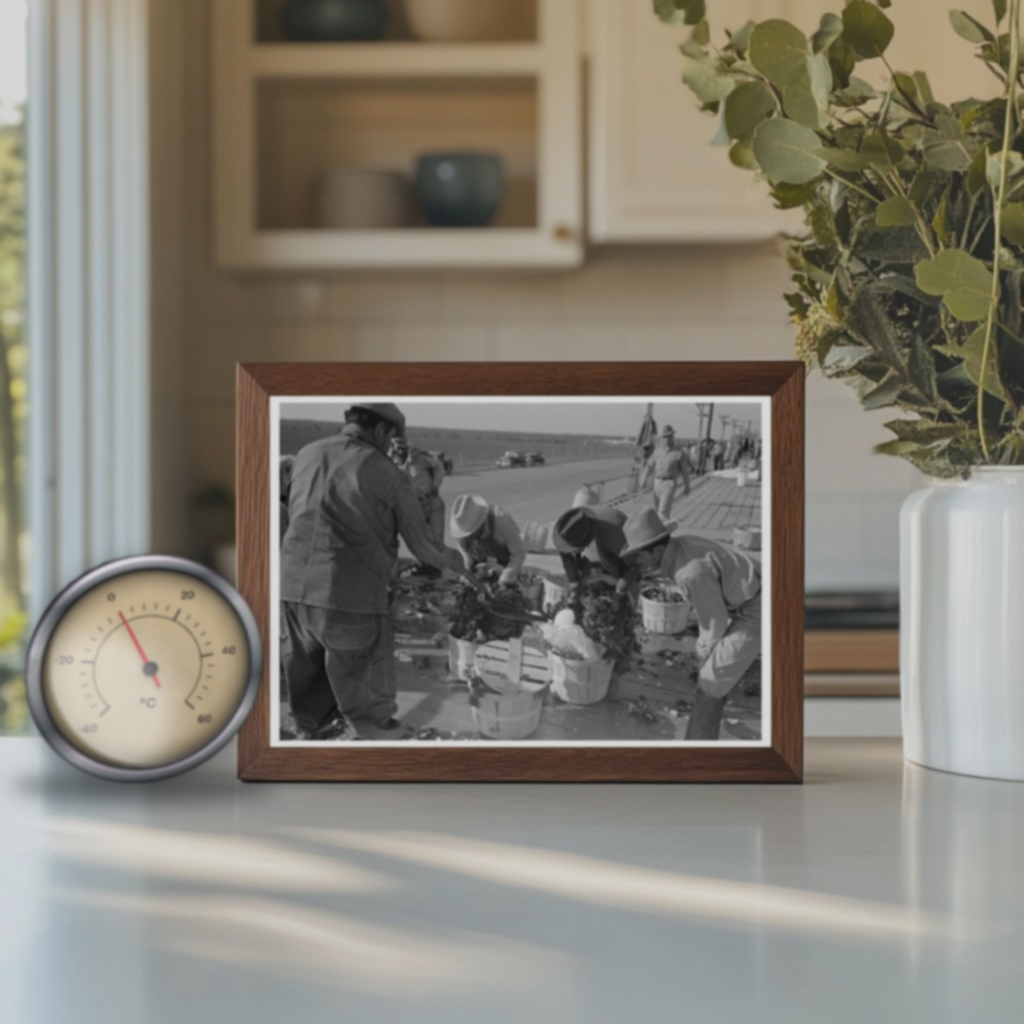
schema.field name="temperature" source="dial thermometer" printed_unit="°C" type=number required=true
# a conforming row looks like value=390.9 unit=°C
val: value=0 unit=°C
